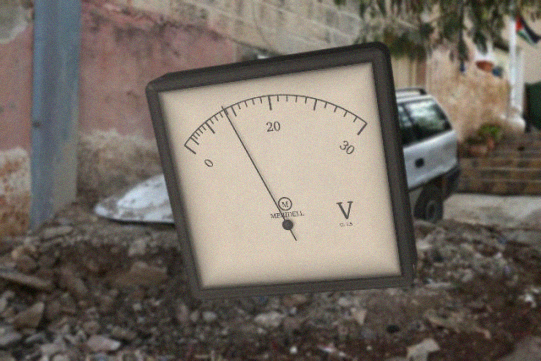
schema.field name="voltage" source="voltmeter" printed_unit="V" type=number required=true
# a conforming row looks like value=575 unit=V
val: value=14 unit=V
